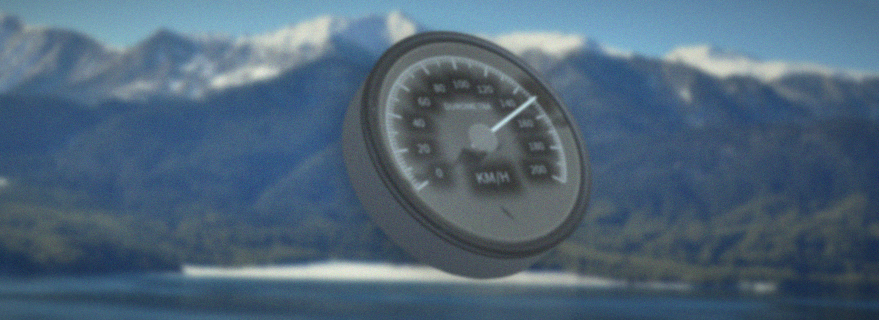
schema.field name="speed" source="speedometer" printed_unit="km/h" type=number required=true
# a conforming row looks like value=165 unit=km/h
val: value=150 unit=km/h
